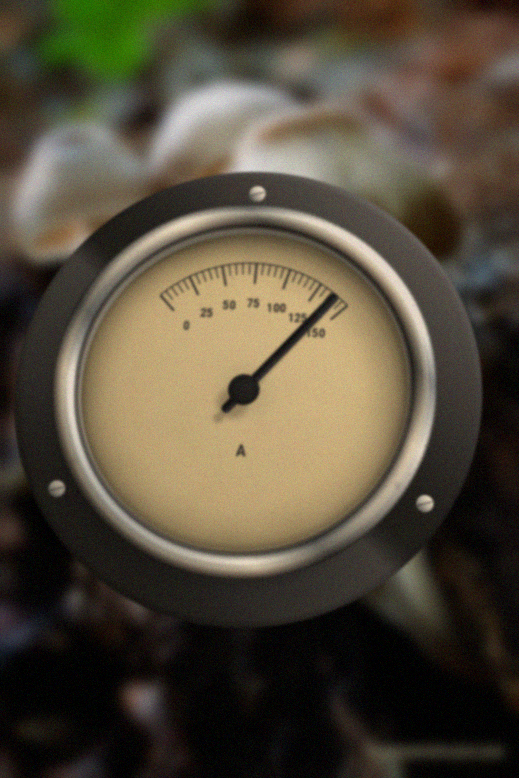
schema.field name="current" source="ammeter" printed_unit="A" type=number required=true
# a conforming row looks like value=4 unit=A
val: value=140 unit=A
